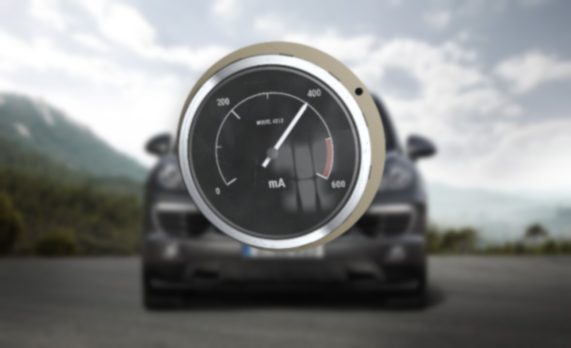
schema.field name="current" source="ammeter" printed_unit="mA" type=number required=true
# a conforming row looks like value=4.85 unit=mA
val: value=400 unit=mA
